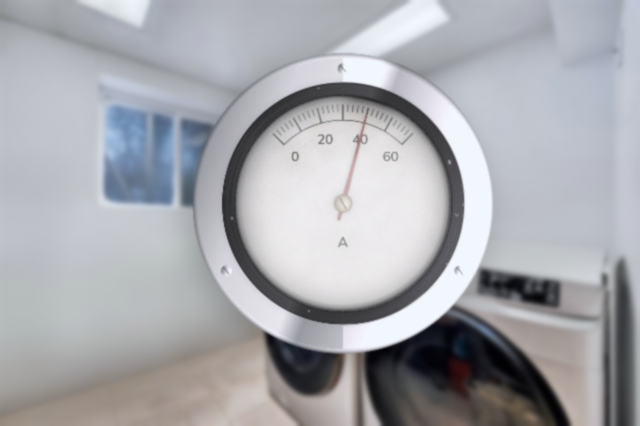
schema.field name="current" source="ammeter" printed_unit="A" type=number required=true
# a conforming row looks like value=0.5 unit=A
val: value=40 unit=A
